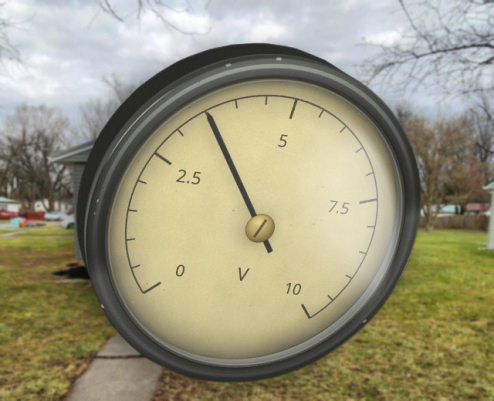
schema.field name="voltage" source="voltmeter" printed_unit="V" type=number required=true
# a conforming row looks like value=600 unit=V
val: value=3.5 unit=V
